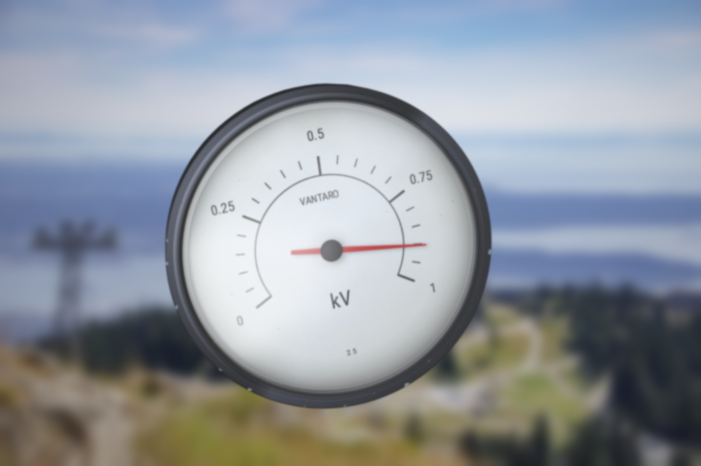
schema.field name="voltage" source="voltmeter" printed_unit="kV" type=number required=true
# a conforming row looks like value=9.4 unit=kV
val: value=0.9 unit=kV
